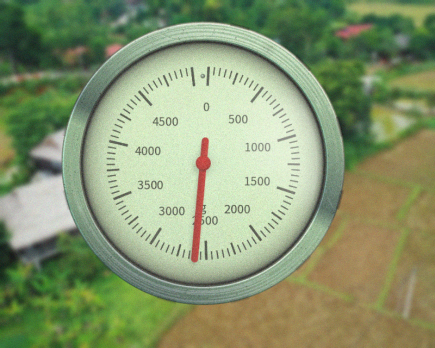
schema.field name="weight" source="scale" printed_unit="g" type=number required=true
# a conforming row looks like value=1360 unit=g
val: value=2600 unit=g
